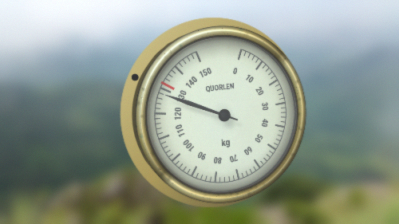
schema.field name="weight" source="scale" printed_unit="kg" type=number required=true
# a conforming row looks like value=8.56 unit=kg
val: value=128 unit=kg
